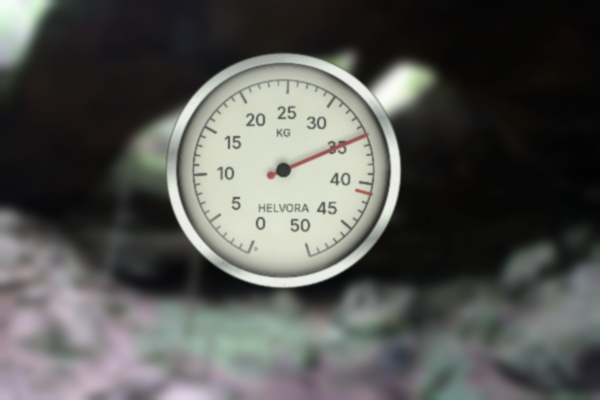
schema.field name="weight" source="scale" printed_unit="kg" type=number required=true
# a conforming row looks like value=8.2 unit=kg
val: value=35 unit=kg
